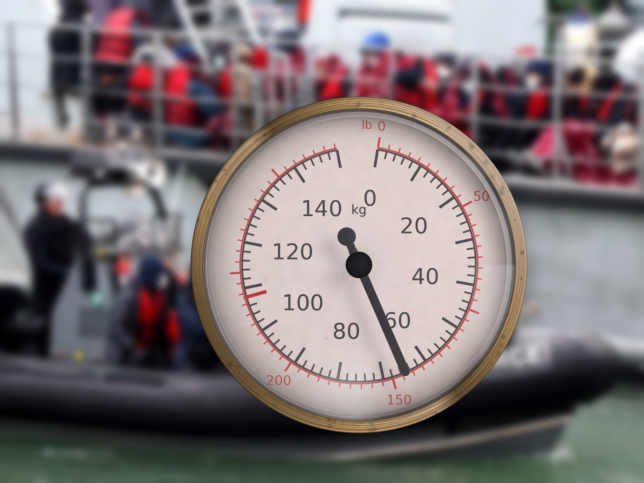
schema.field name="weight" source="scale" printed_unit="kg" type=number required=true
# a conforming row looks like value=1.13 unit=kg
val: value=65 unit=kg
